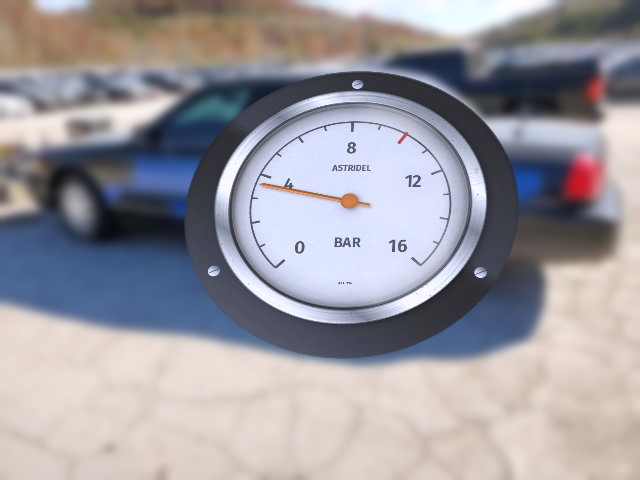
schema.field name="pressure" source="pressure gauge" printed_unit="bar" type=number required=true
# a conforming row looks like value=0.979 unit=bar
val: value=3.5 unit=bar
